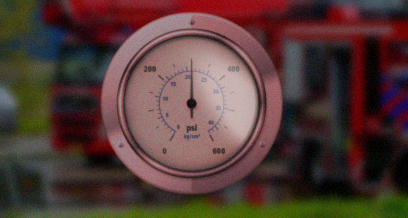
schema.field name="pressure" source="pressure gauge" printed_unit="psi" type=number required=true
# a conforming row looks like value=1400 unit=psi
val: value=300 unit=psi
